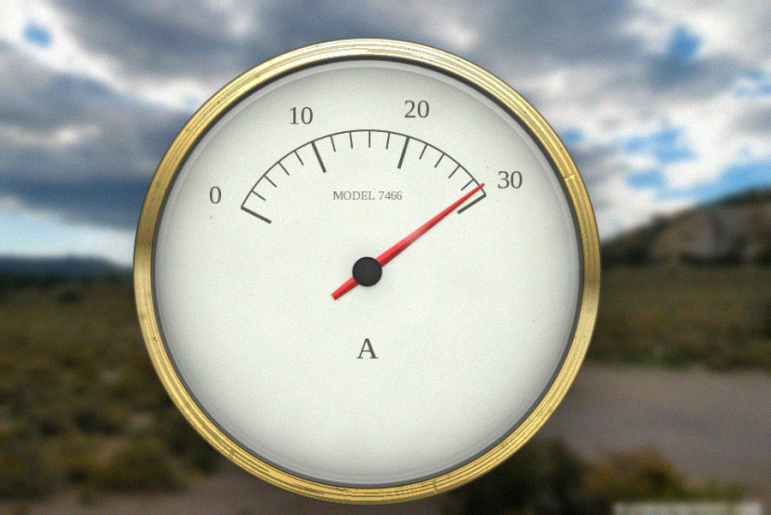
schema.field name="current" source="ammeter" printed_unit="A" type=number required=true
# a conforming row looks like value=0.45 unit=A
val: value=29 unit=A
